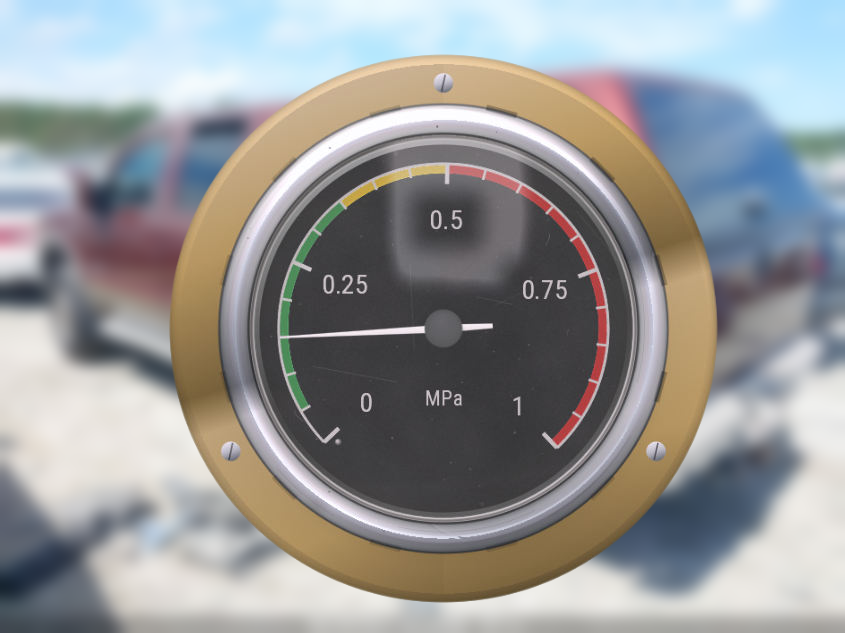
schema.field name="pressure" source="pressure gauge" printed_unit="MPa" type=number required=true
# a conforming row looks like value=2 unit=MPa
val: value=0.15 unit=MPa
